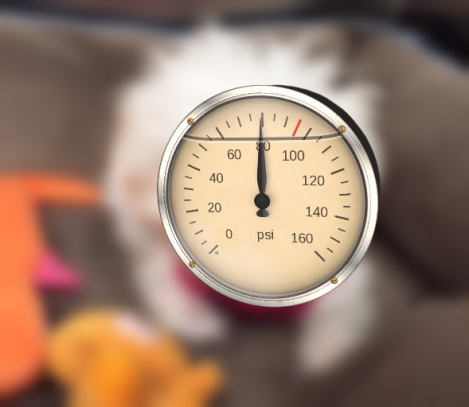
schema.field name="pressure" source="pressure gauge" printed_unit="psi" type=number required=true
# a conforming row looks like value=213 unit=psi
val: value=80 unit=psi
